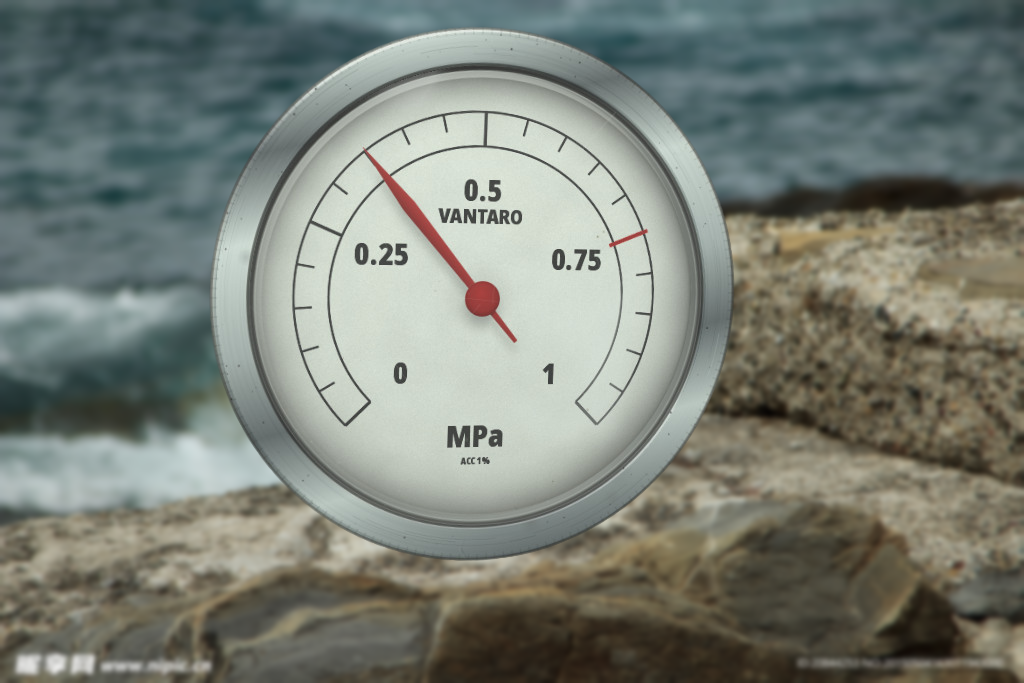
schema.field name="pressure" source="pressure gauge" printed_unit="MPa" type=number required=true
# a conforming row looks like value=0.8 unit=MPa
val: value=0.35 unit=MPa
